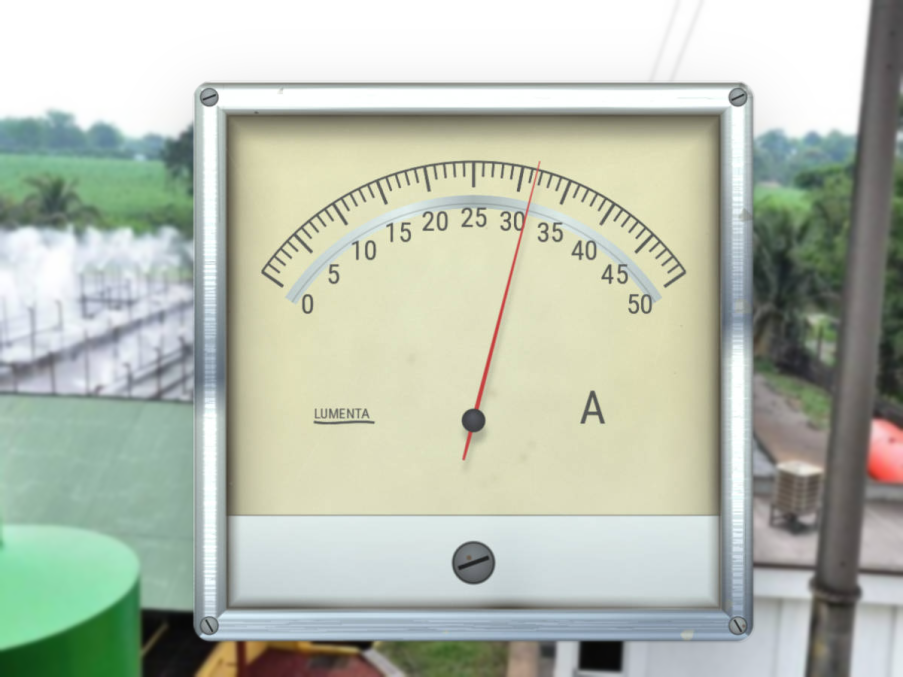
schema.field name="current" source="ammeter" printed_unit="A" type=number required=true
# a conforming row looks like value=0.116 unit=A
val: value=31.5 unit=A
